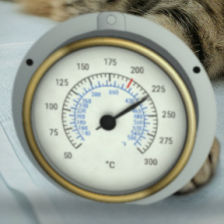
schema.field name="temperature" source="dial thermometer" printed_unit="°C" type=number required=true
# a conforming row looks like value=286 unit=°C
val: value=225 unit=°C
